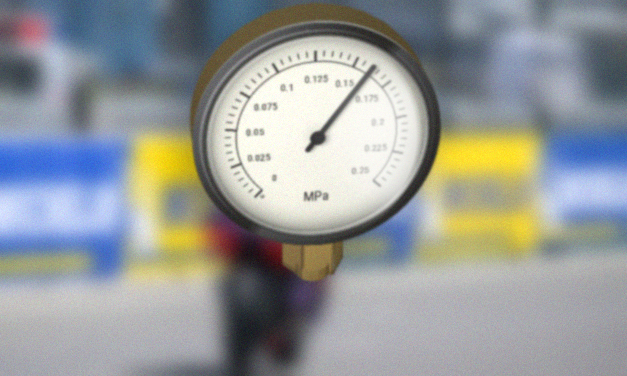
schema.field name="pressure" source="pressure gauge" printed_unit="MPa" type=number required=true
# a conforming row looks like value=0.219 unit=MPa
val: value=0.16 unit=MPa
